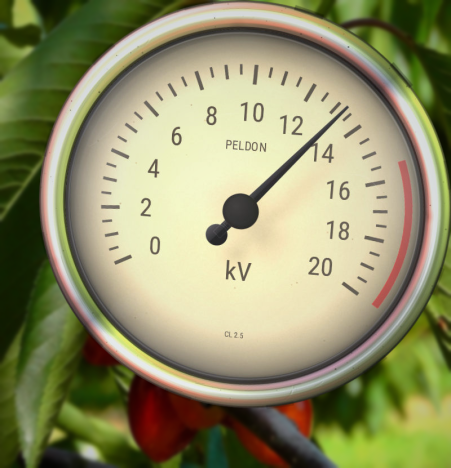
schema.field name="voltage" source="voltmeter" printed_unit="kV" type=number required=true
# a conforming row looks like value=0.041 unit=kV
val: value=13.25 unit=kV
